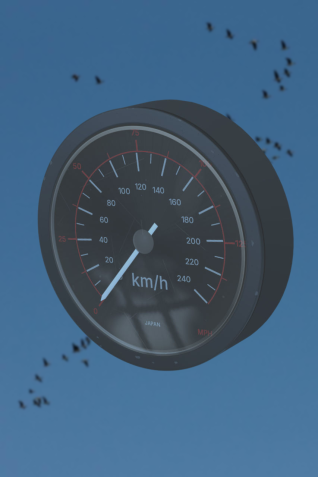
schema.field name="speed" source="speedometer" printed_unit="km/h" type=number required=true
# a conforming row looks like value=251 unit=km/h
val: value=0 unit=km/h
